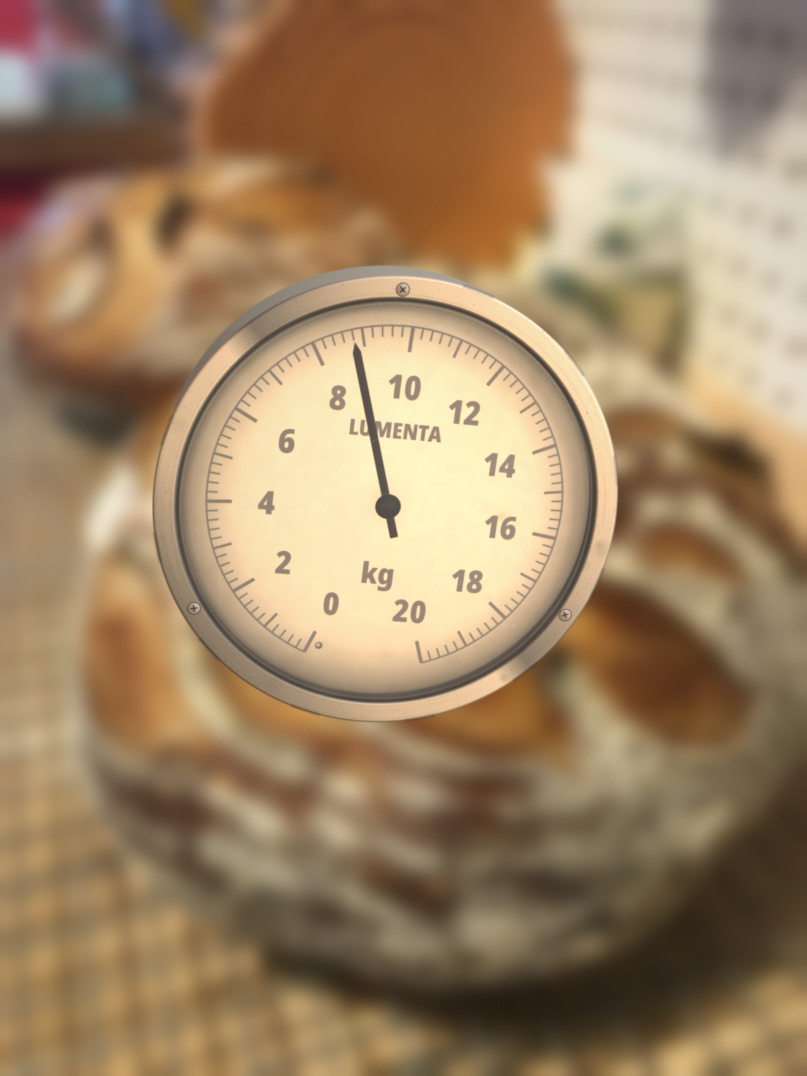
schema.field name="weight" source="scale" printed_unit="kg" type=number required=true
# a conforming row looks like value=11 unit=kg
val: value=8.8 unit=kg
